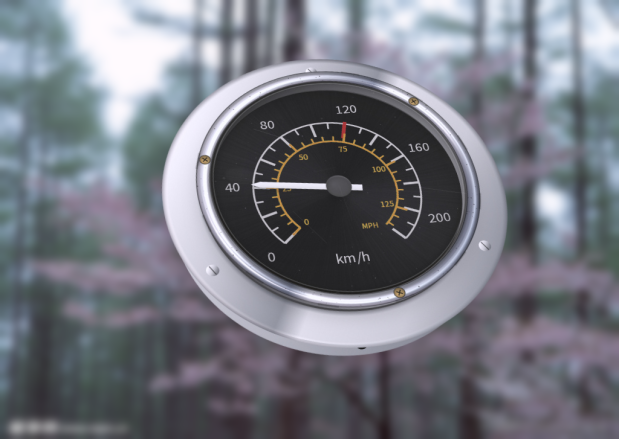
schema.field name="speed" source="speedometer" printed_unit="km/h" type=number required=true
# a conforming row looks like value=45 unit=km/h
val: value=40 unit=km/h
